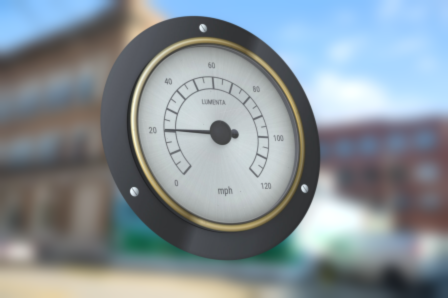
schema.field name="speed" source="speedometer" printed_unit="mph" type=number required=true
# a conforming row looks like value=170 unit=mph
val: value=20 unit=mph
